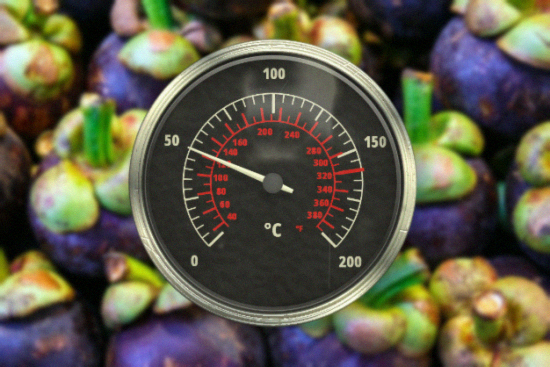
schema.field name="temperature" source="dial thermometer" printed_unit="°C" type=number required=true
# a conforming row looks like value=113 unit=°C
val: value=50 unit=°C
